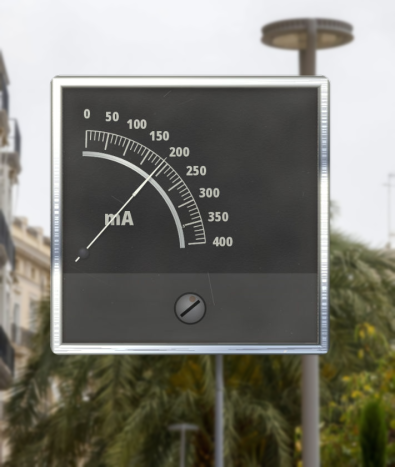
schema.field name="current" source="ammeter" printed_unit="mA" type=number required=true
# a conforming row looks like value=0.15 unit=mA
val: value=190 unit=mA
